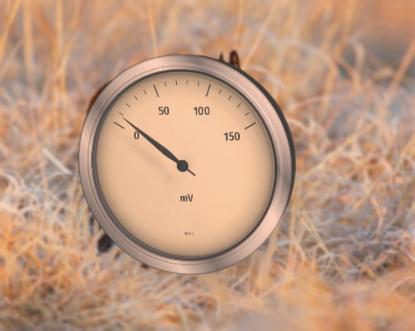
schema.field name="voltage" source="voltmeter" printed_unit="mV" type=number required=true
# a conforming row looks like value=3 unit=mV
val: value=10 unit=mV
